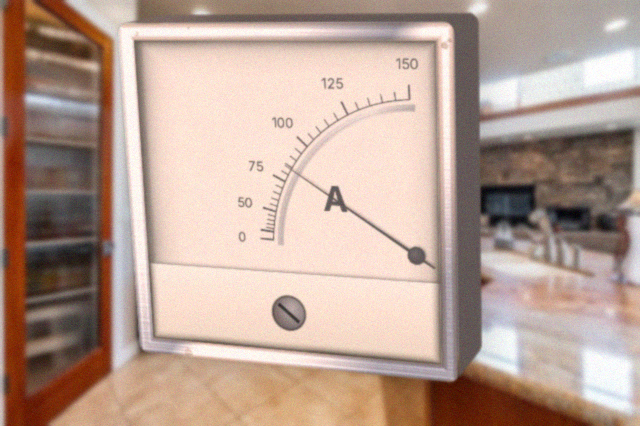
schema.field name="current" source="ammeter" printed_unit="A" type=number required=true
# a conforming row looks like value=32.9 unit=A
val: value=85 unit=A
